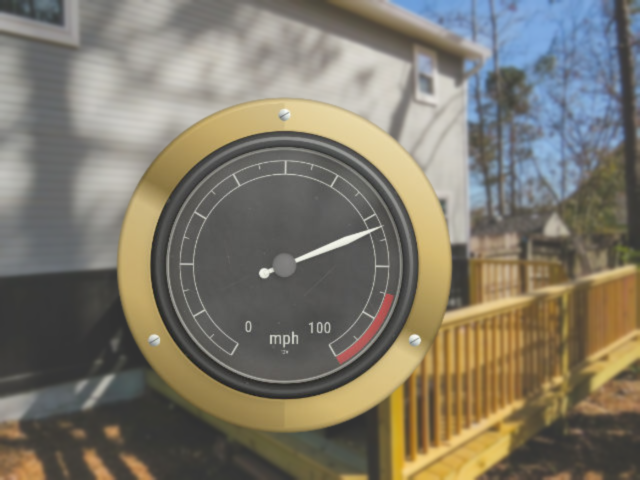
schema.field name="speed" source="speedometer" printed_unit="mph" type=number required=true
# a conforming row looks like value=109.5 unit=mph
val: value=72.5 unit=mph
